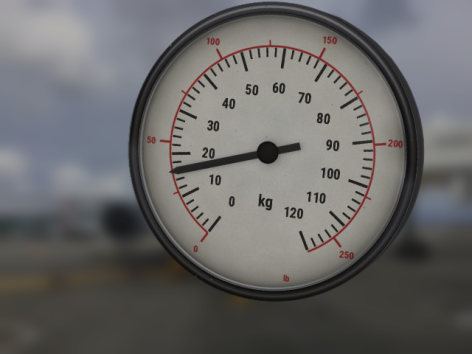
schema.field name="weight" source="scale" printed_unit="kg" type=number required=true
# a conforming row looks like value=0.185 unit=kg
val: value=16 unit=kg
